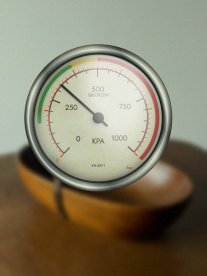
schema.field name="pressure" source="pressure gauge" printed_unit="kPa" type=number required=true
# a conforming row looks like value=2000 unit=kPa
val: value=325 unit=kPa
